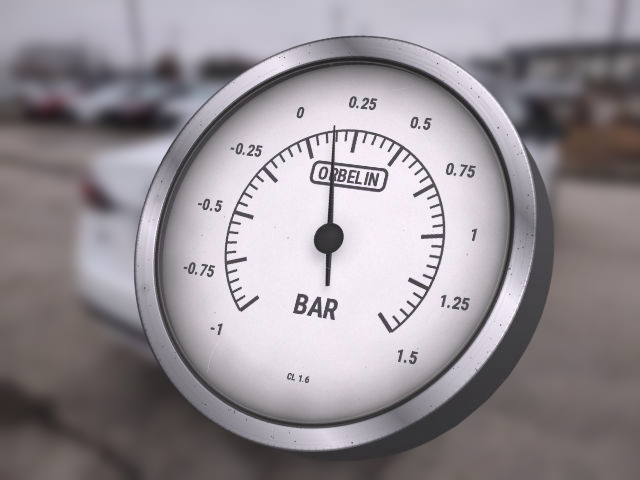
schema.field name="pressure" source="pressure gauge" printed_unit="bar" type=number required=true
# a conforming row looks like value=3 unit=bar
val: value=0.15 unit=bar
